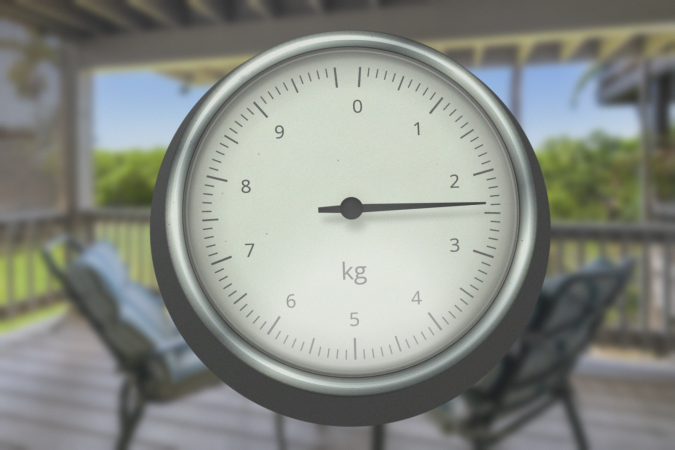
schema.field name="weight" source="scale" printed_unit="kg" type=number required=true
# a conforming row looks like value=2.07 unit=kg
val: value=2.4 unit=kg
